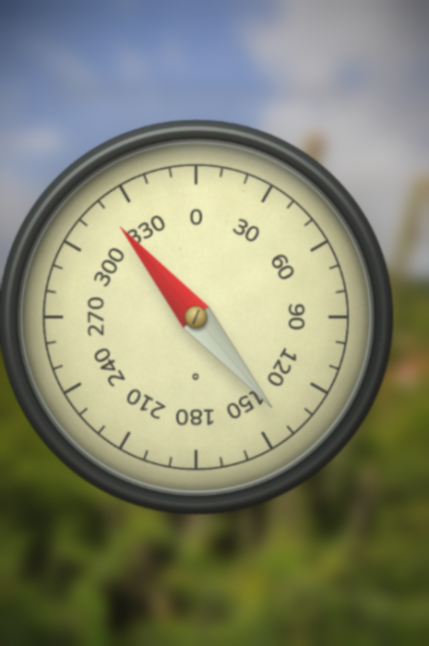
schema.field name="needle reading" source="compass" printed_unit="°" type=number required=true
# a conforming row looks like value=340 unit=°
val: value=320 unit=°
